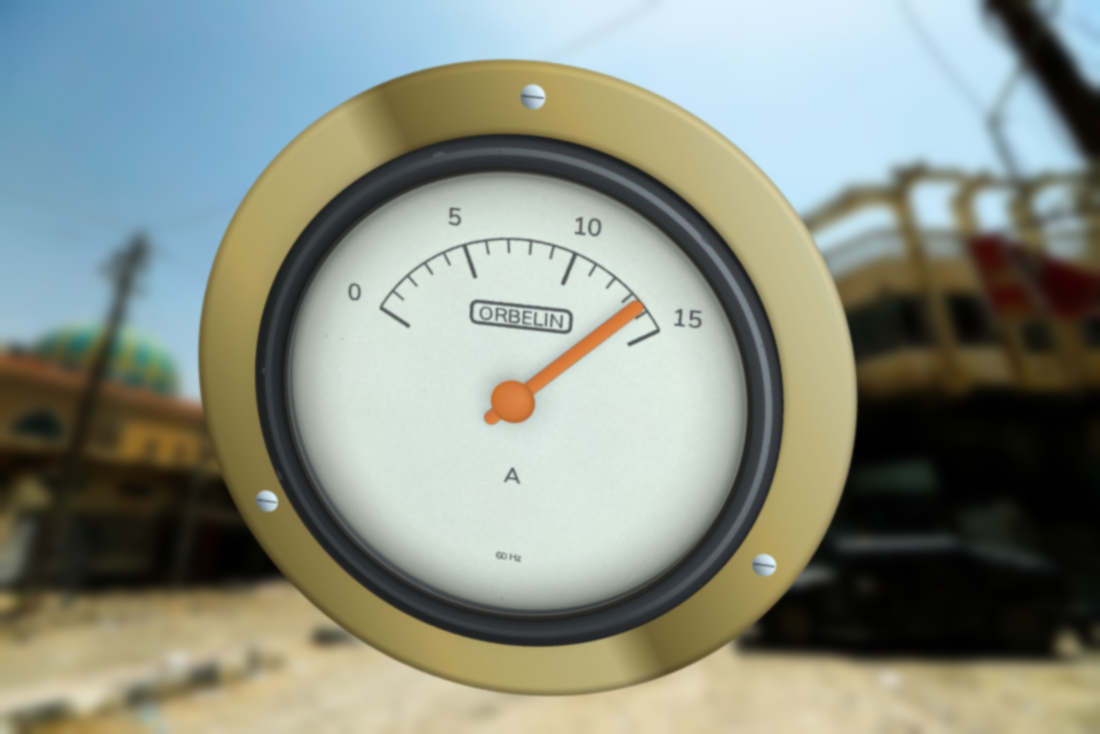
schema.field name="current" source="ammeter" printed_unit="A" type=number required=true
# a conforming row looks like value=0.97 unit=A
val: value=13.5 unit=A
